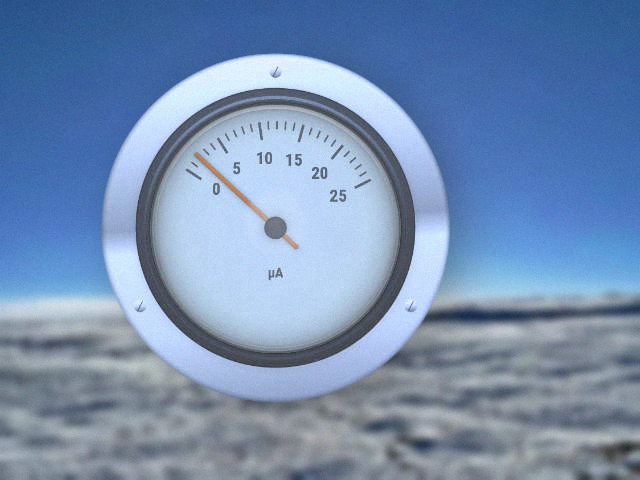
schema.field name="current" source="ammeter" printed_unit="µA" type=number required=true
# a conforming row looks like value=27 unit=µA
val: value=2 unit=µA
